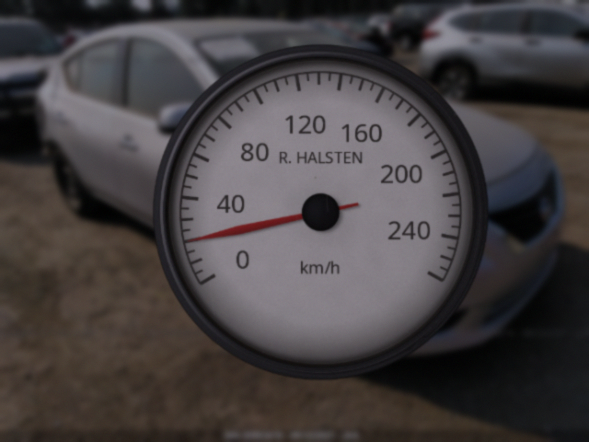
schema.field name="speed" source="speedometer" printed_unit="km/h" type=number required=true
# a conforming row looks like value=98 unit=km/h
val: value=20 unit=km/h
